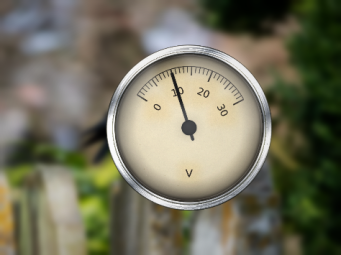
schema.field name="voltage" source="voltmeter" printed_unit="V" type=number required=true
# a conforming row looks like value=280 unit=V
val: value=10 unit=V
